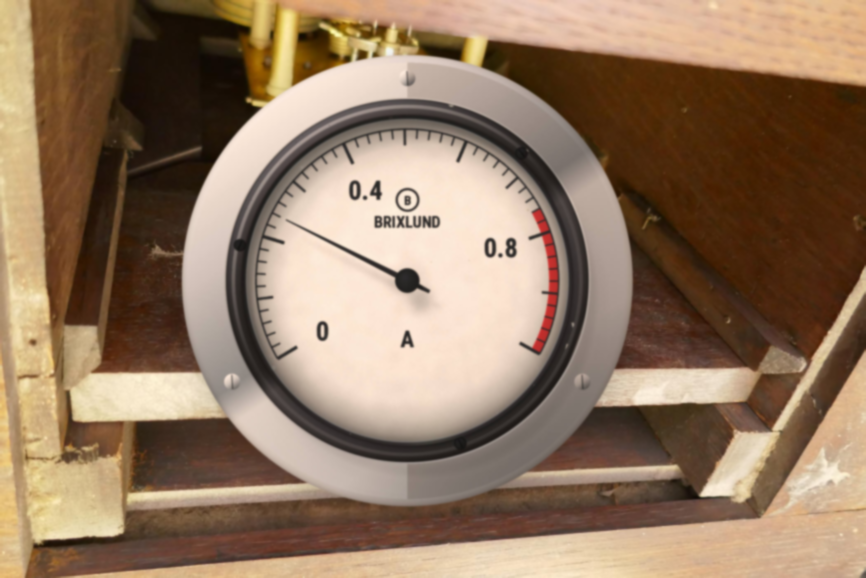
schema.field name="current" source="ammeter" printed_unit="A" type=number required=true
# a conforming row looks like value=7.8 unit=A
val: value=0.24 unit=A
